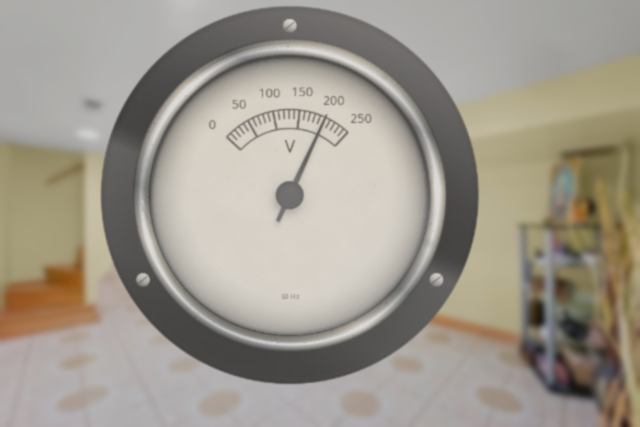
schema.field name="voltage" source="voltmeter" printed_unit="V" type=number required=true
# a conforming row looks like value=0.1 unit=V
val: value=200 unit=V
